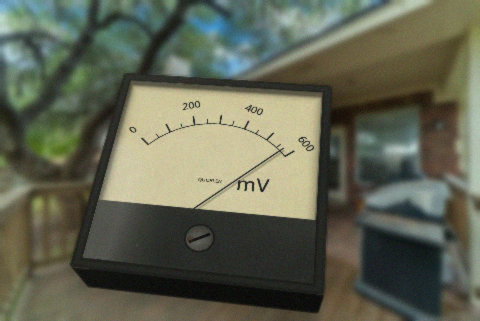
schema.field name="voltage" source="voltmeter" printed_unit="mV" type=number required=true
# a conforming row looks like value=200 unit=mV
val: value=575 unit=mV
